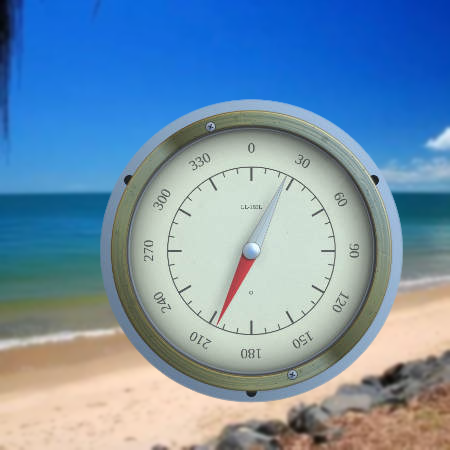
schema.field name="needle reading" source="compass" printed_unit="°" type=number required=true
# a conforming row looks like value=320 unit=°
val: value=205 unit=°
